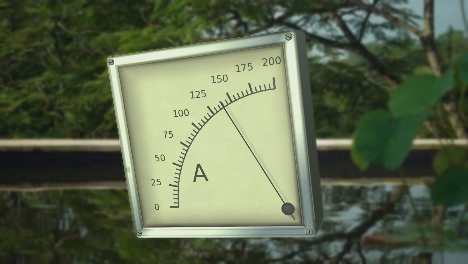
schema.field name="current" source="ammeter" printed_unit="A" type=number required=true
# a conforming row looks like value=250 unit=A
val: value=140 unit=A
